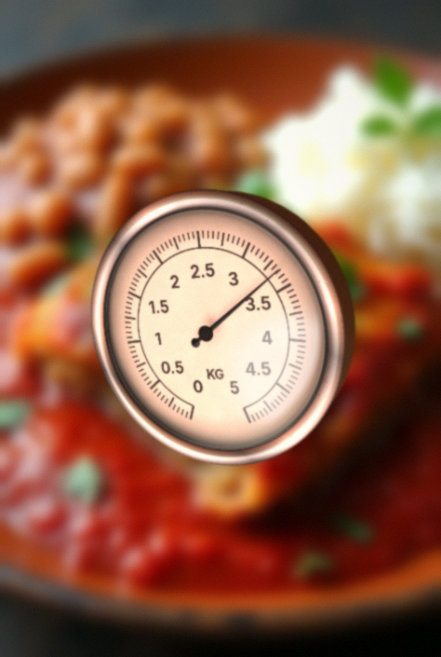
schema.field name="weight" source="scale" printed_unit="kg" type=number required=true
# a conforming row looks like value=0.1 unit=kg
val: value=3.35 unit=kg
